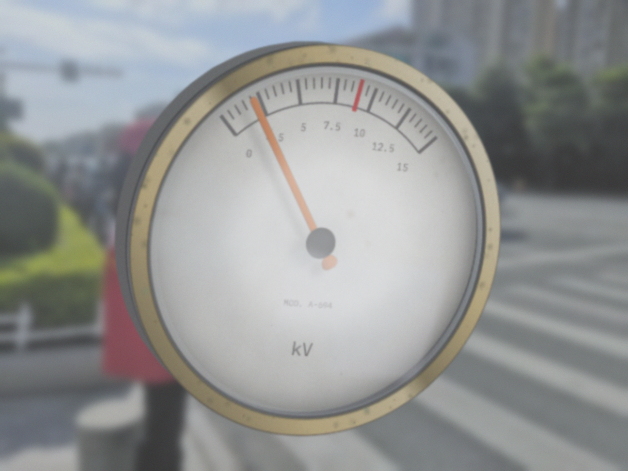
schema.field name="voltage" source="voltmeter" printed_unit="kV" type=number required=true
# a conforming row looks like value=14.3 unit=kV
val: value=2 unit=kV
